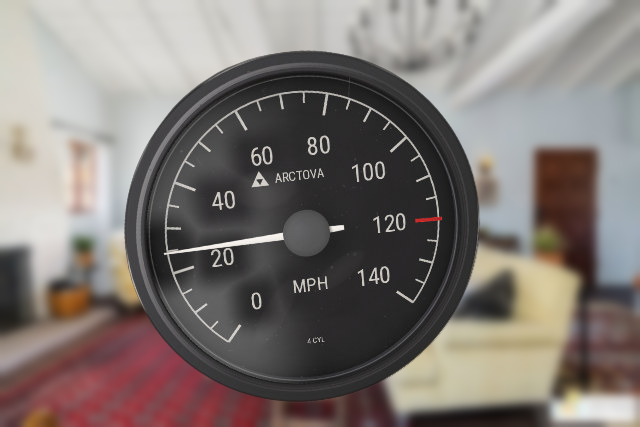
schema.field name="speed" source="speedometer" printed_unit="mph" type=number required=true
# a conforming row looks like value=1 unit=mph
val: value=25 unit=mph
